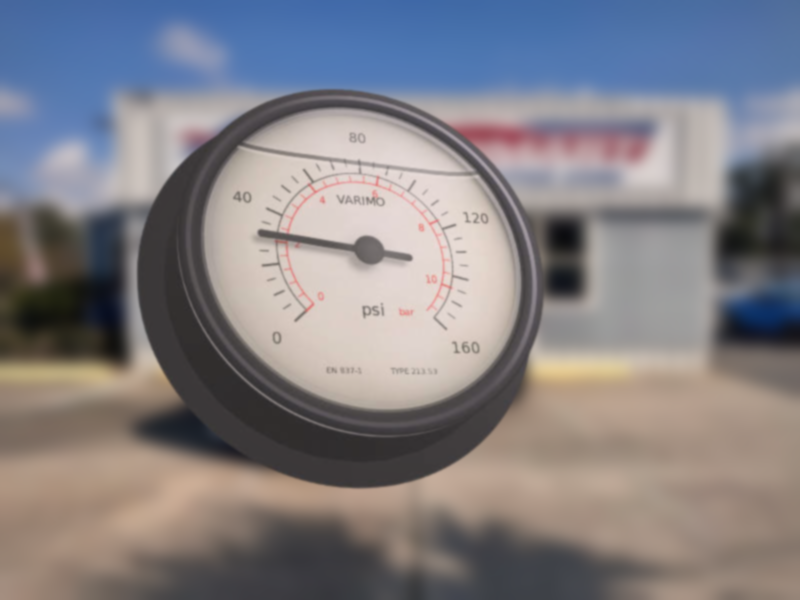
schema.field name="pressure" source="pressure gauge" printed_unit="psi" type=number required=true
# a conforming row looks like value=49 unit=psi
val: value=30 unit=psi
